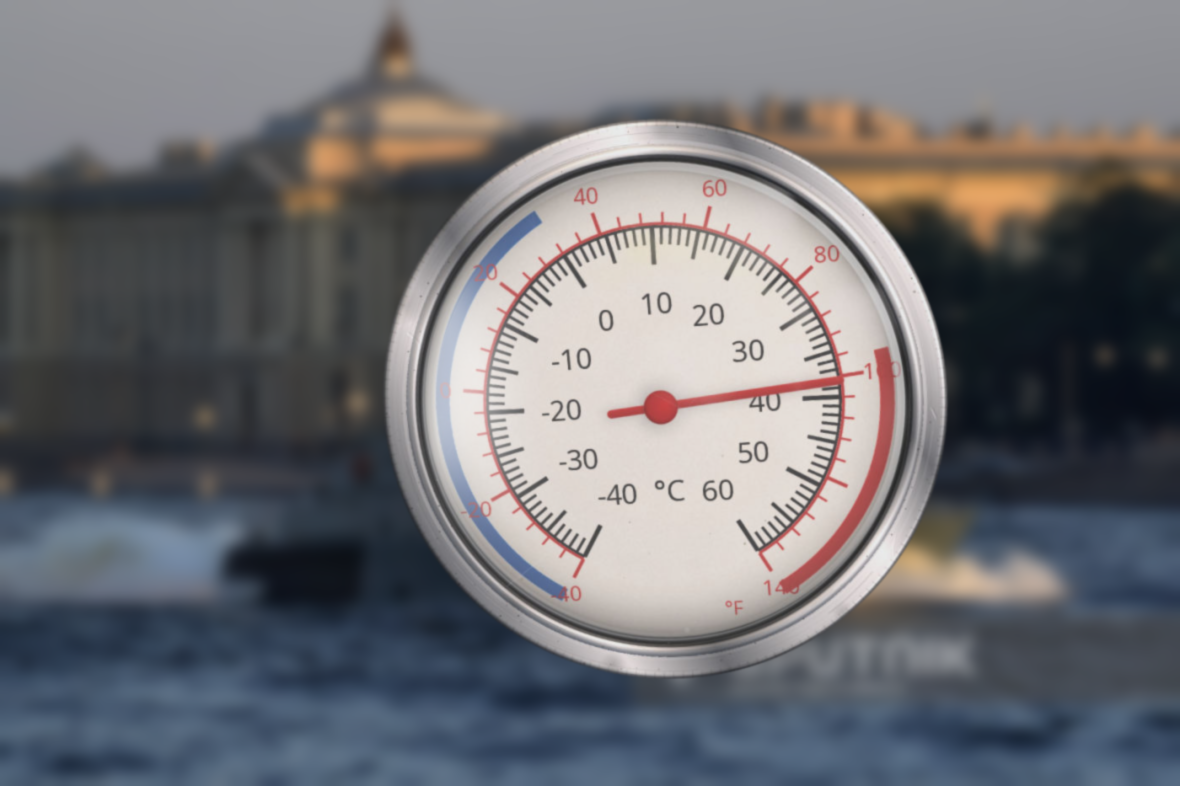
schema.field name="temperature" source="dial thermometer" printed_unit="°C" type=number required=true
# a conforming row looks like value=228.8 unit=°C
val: value=38 unit=°C
